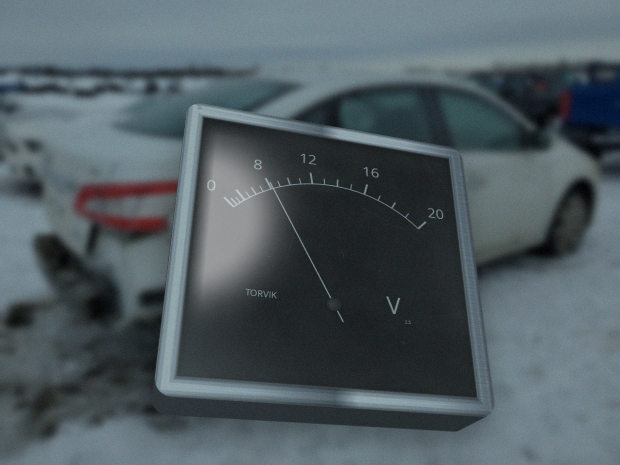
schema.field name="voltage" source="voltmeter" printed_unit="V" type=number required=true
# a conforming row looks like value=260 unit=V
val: value=8 unit=V
